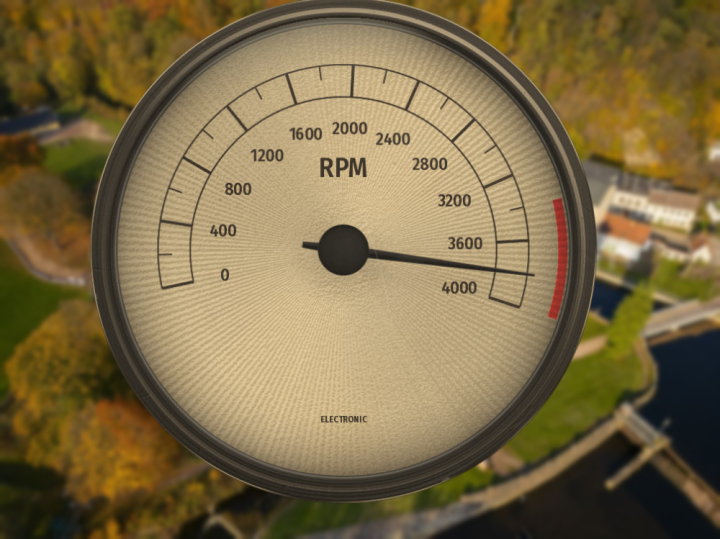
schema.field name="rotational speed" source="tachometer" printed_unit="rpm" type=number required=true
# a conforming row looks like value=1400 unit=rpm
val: value=3800 unit=rpm
